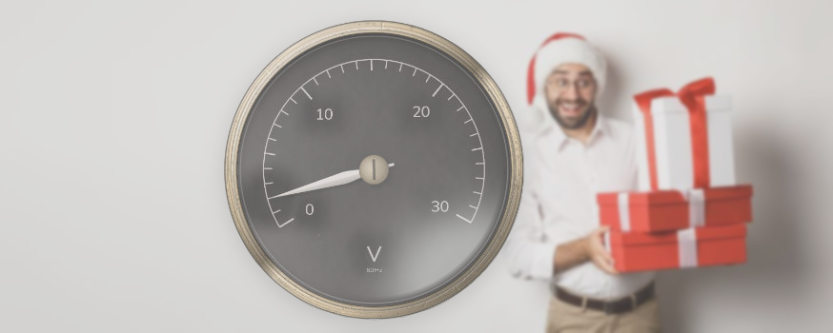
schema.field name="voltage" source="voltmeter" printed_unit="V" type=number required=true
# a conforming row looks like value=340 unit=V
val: value=2 unit=V
